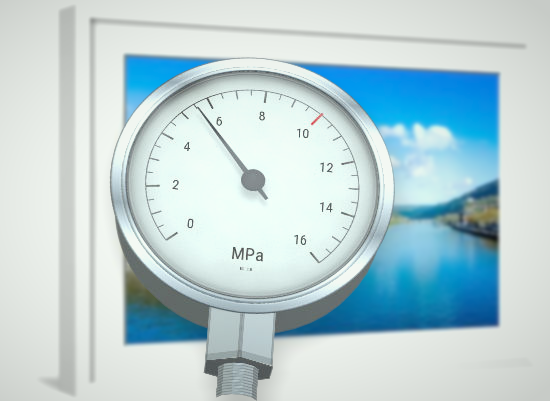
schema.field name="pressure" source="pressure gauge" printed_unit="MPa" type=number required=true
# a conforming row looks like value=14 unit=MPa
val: value=5.5 unit=MPa
